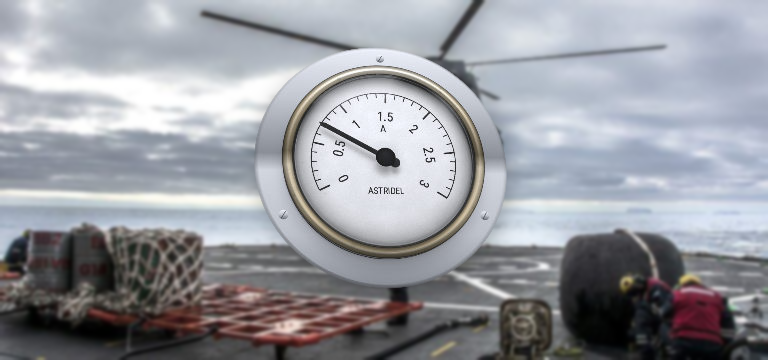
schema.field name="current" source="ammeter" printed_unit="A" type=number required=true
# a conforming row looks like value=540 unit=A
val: value=0.7 unit=A
